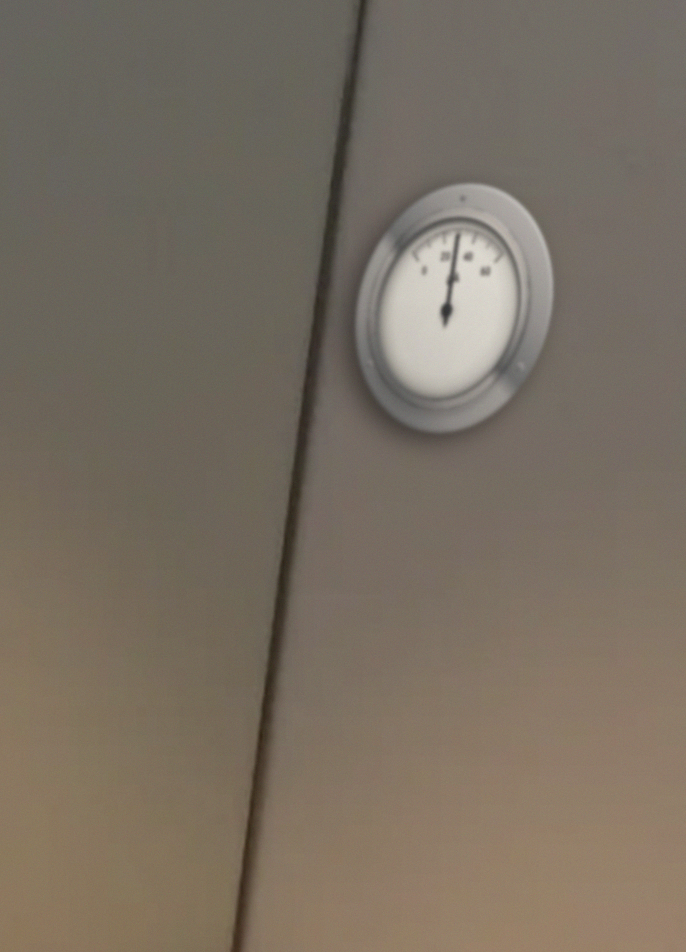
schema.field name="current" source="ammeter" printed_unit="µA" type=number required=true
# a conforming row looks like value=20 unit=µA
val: value=30 unit=µA
